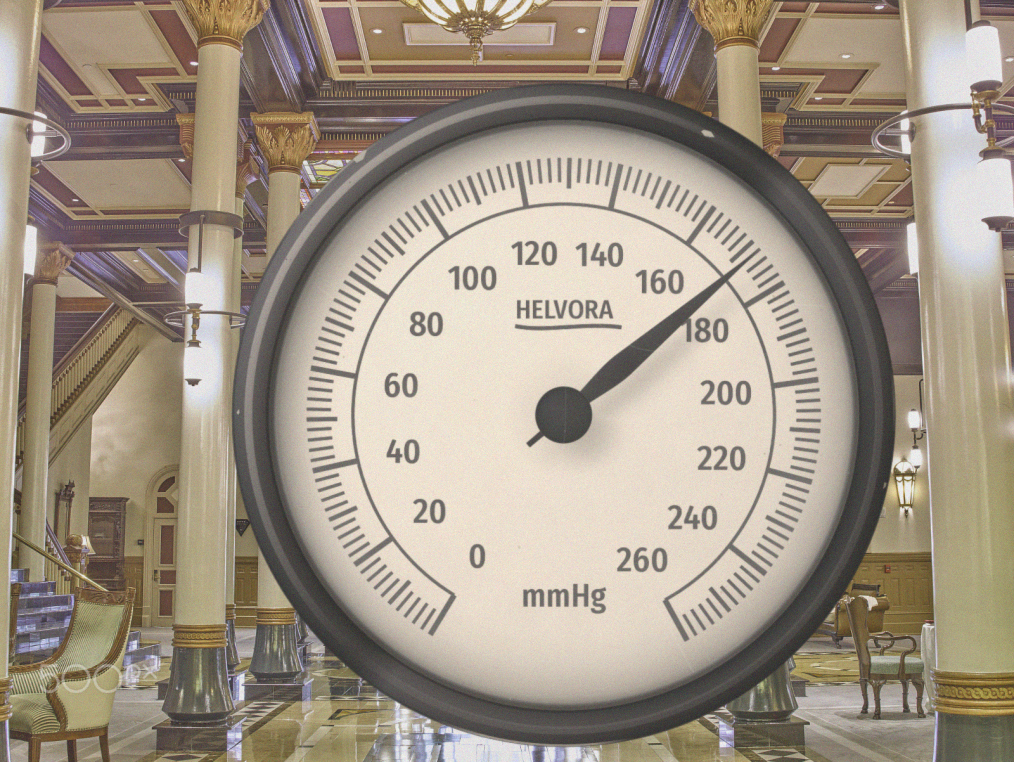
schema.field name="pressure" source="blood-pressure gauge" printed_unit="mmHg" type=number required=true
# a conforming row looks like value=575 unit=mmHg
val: value=172 unit=mmHg
